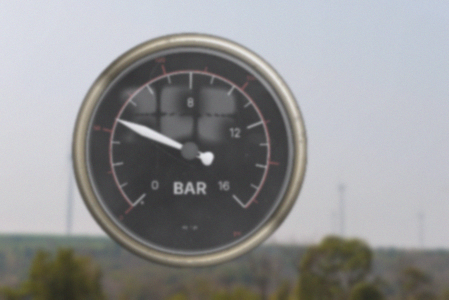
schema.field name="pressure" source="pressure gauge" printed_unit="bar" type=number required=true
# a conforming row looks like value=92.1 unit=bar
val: value=4 unit=bar
